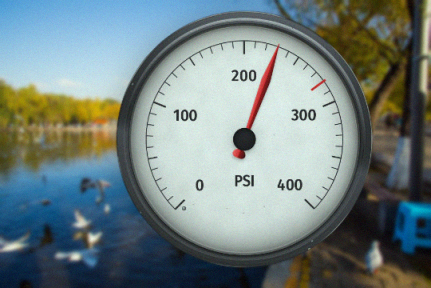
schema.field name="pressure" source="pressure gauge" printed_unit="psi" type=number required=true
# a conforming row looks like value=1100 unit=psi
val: value=230 unit=psi
